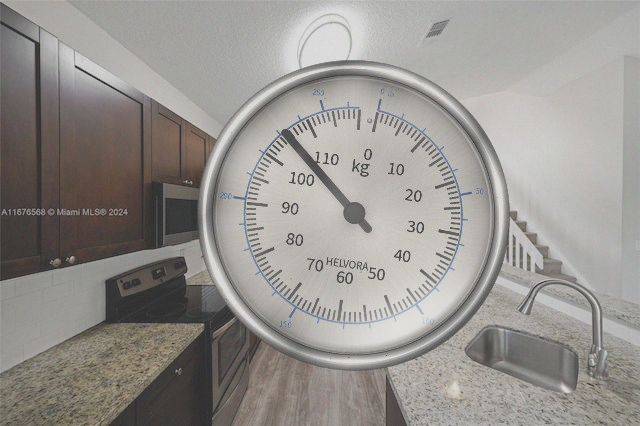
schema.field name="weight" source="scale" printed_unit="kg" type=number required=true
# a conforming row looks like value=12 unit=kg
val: value=105 unit=kg
